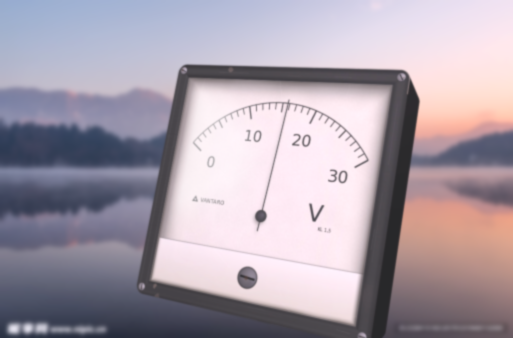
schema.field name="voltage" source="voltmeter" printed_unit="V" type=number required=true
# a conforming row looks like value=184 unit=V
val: value=16 unit=V
